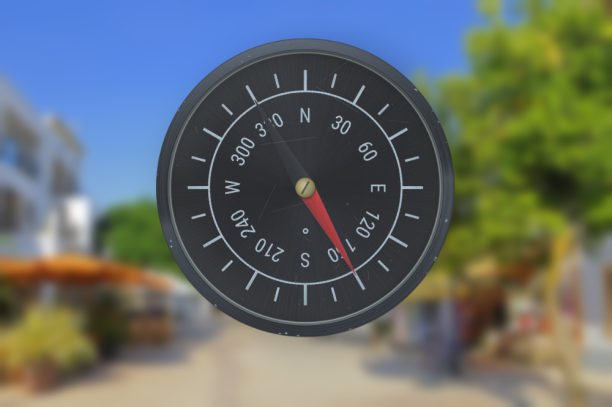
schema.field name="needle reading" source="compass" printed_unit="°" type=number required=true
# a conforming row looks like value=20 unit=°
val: value=150 unit=°
